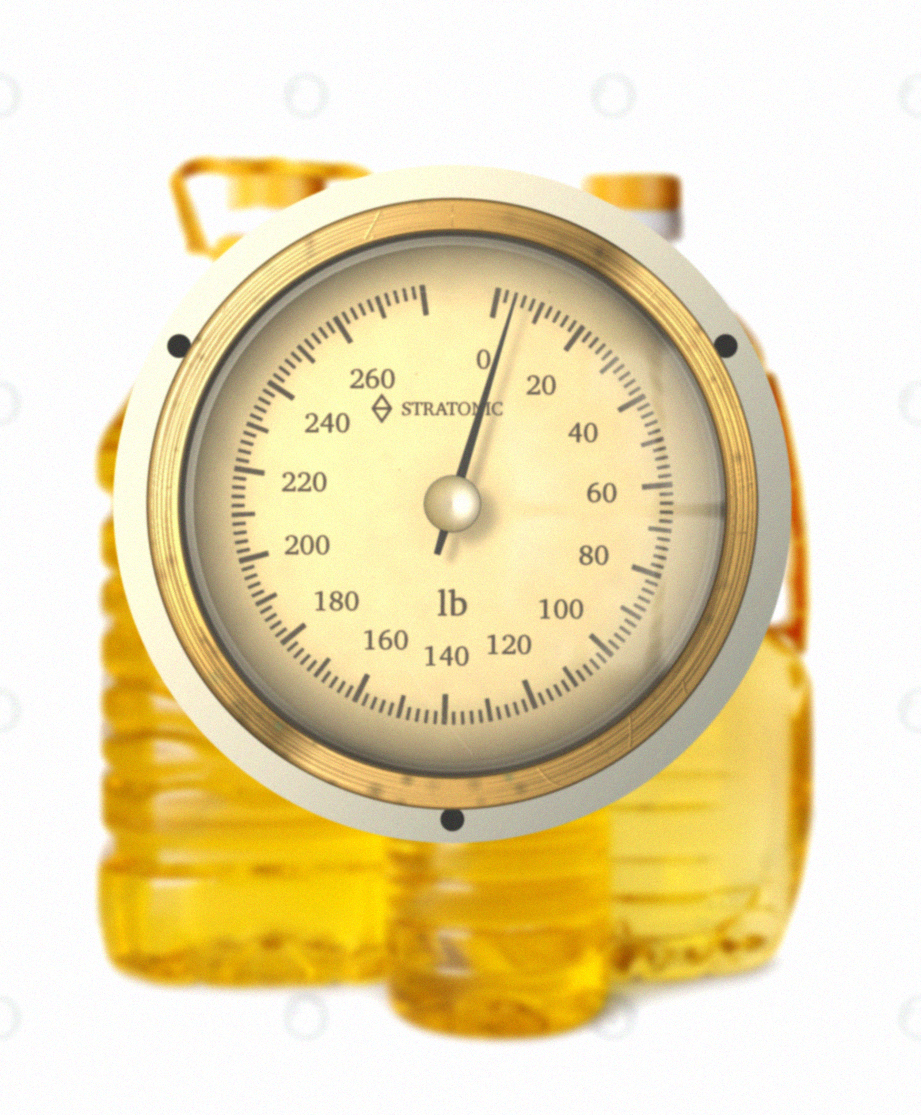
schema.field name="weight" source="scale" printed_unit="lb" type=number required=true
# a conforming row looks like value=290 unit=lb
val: value=4 unit=lb
